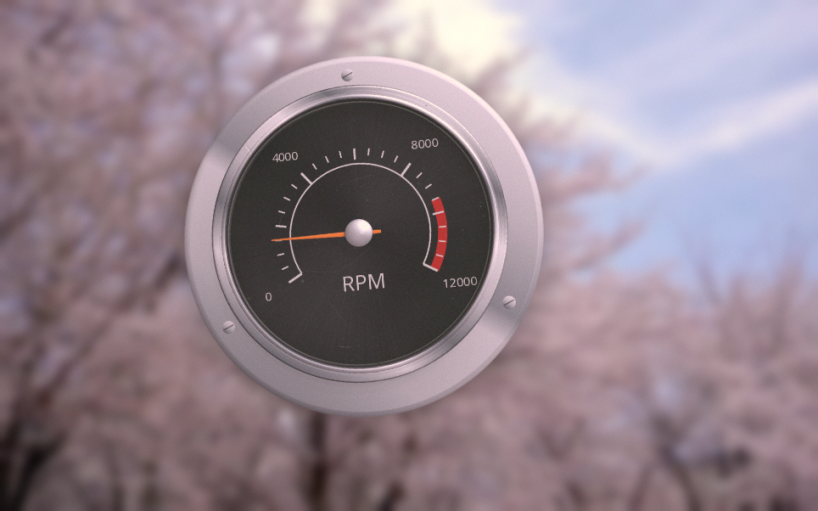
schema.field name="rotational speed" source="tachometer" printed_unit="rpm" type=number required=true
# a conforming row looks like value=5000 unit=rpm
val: value=1500 unit=rpm
